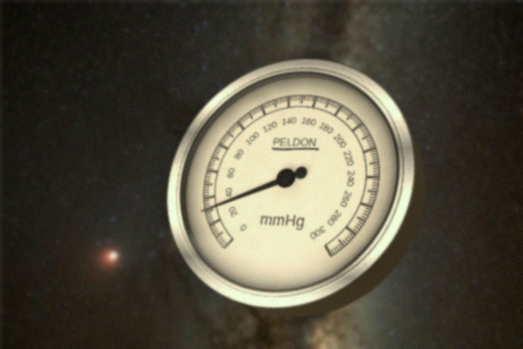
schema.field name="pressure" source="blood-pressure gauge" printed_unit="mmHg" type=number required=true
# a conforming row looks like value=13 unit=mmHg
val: value=30 unit=mmHg
